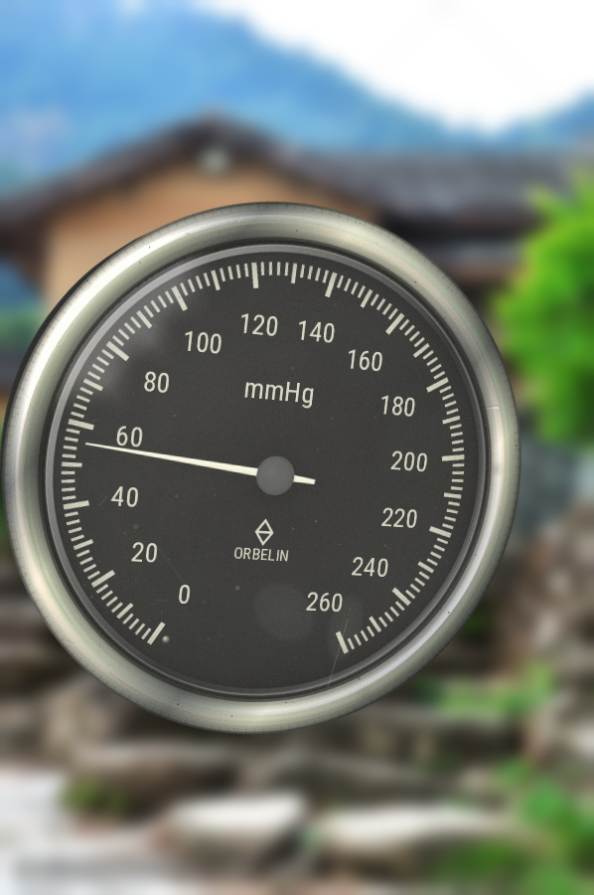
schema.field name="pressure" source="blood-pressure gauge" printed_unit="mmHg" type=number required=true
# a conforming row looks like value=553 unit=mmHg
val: value=56 unit=mmHg
